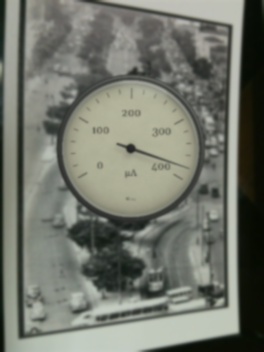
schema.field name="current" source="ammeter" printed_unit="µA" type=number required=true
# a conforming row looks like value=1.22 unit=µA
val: value=380 unit=µA
